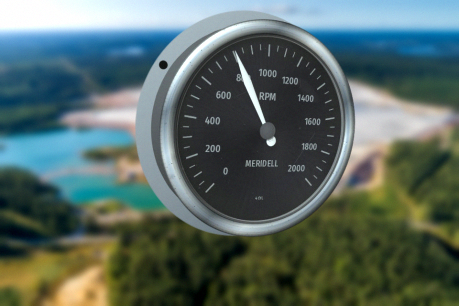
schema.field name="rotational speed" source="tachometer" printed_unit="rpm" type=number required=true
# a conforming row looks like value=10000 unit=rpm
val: value=800 unit=rpm
